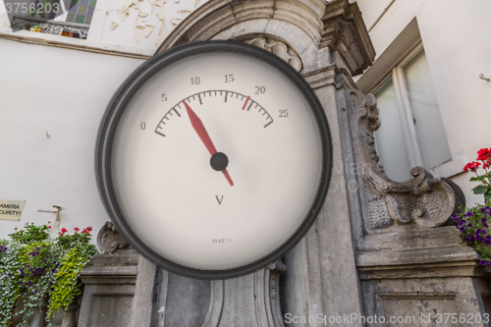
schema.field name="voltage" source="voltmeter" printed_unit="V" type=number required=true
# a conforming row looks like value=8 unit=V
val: value=7 unit=V
